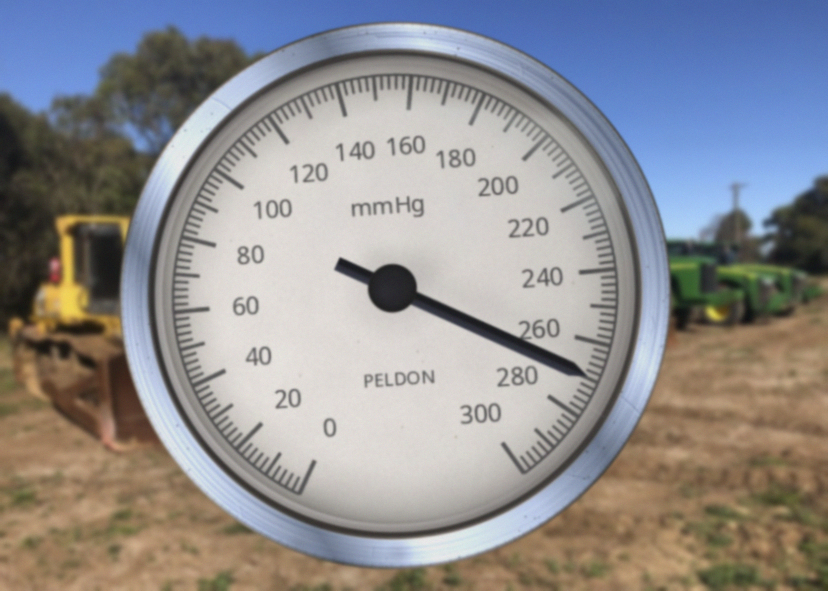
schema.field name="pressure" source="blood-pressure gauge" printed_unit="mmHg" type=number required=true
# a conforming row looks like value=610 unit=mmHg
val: value=270 unit=mmHg
